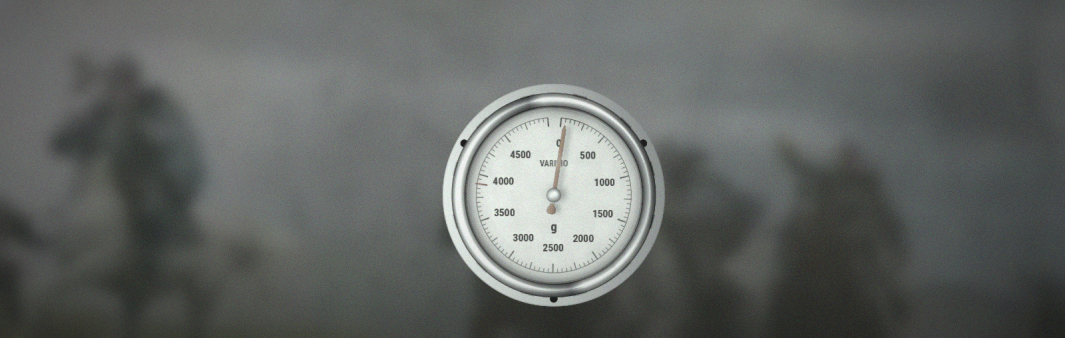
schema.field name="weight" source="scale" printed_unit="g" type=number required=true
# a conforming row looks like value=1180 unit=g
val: value=50 unit=g
